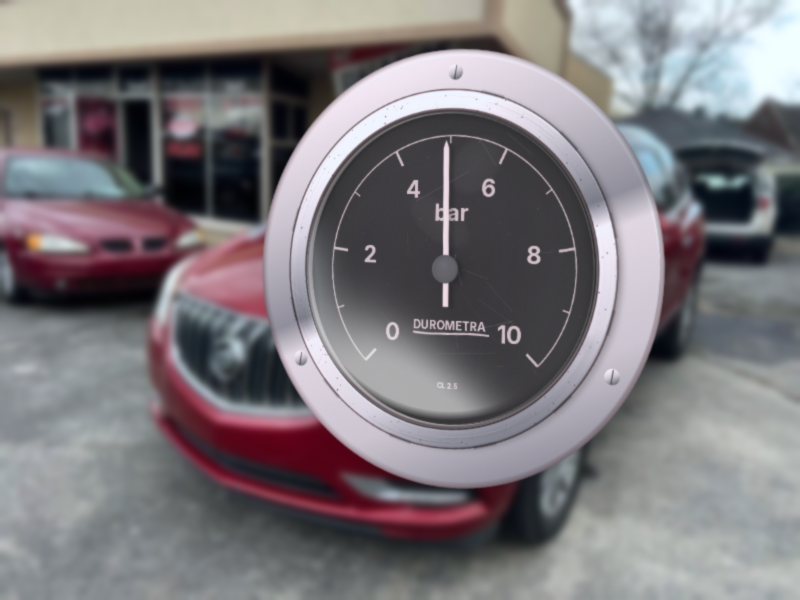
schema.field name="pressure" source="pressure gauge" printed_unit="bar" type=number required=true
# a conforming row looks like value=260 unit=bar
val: value=5 unit=bar
